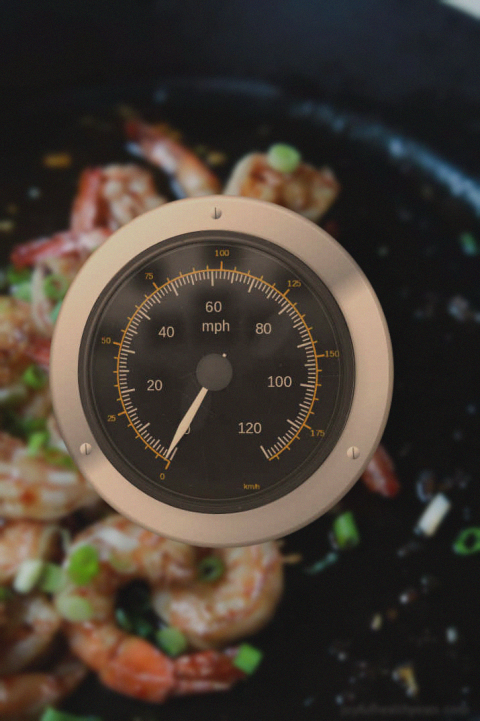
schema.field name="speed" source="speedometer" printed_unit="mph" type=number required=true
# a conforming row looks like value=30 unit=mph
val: value=1 unit=mph
